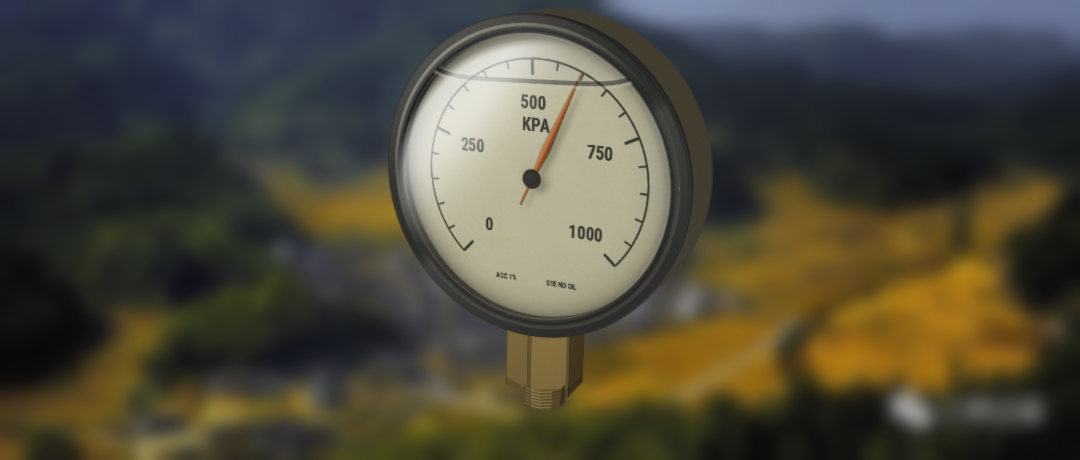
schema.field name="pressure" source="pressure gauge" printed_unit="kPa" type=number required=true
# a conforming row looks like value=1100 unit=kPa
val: value=600 unit=kPa
